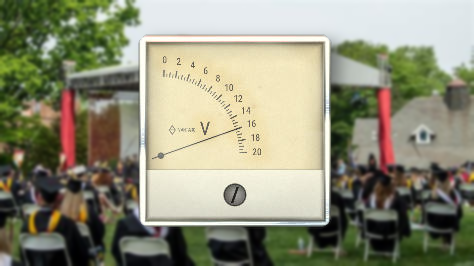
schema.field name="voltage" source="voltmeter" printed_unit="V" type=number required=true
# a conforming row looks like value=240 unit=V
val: value=16 unit=V
